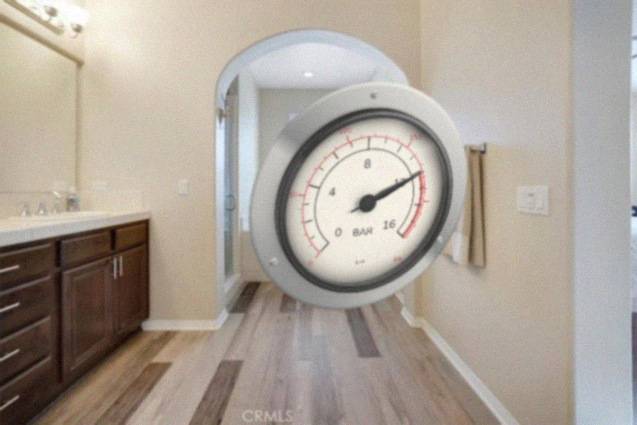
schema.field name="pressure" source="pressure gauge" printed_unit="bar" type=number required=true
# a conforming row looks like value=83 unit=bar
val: value=12 unit=bar
